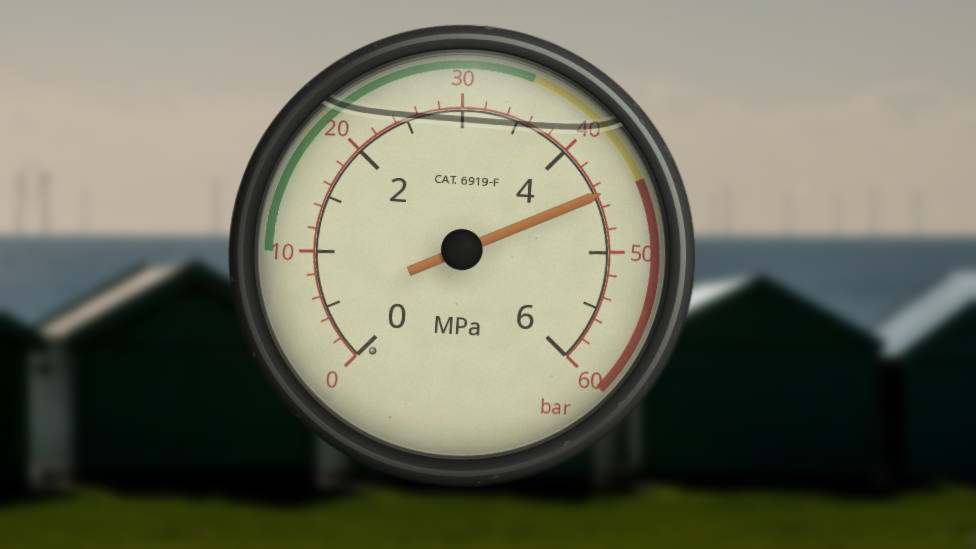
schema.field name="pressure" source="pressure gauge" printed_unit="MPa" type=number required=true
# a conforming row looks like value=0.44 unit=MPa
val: value=4.5 unit=MPa
